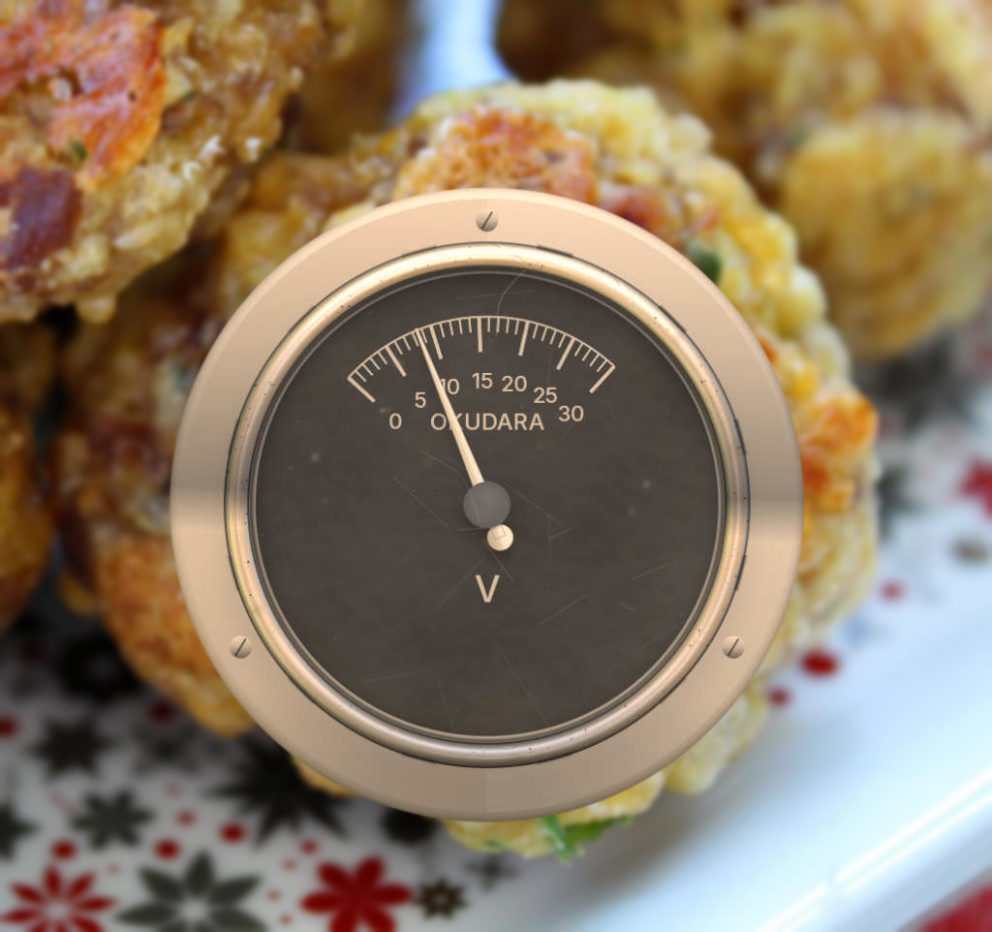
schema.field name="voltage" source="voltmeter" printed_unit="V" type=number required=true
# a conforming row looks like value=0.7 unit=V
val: value=8.5 unit=V
